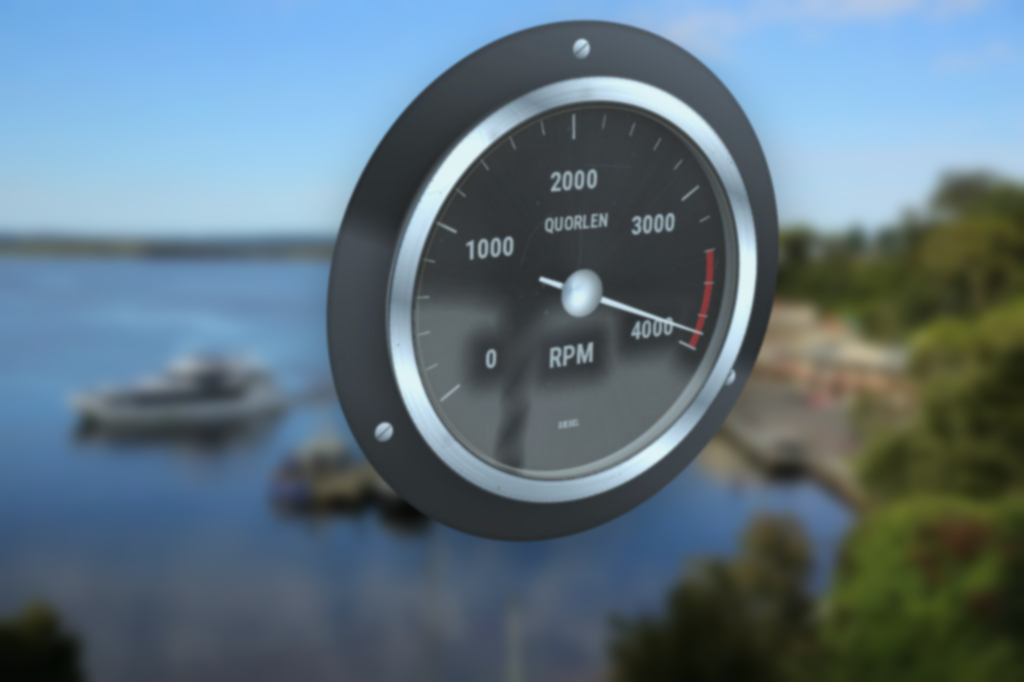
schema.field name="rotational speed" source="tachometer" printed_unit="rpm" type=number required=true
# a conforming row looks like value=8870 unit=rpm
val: value=3900 unit=rpm
